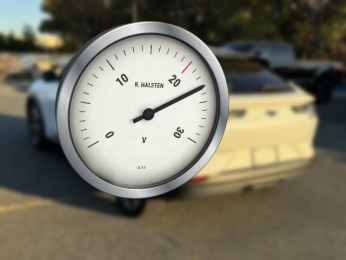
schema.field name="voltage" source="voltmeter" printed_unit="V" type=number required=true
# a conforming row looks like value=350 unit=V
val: value=23 unit=V
